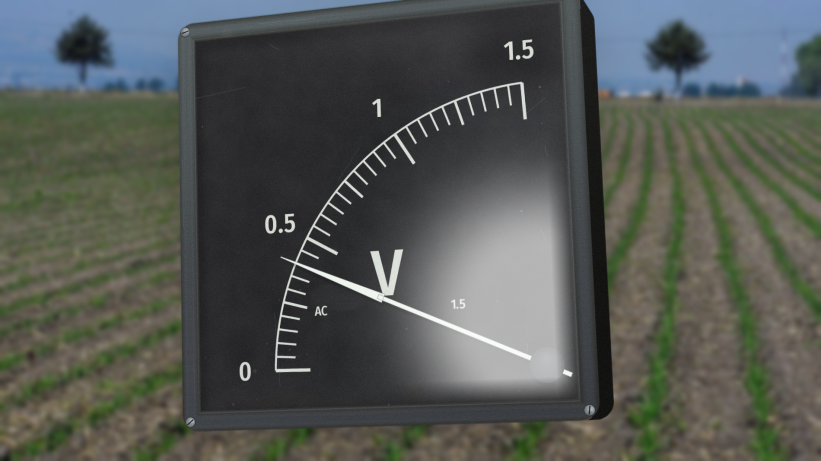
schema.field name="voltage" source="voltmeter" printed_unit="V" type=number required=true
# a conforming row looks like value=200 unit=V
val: value=0.4 unit=V
